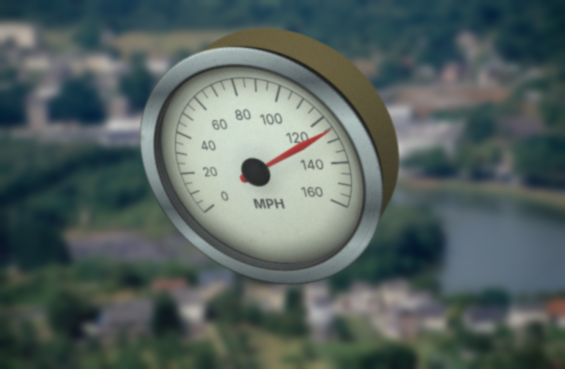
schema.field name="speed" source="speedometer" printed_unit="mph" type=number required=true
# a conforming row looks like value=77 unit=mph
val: value=125 unit=mph
